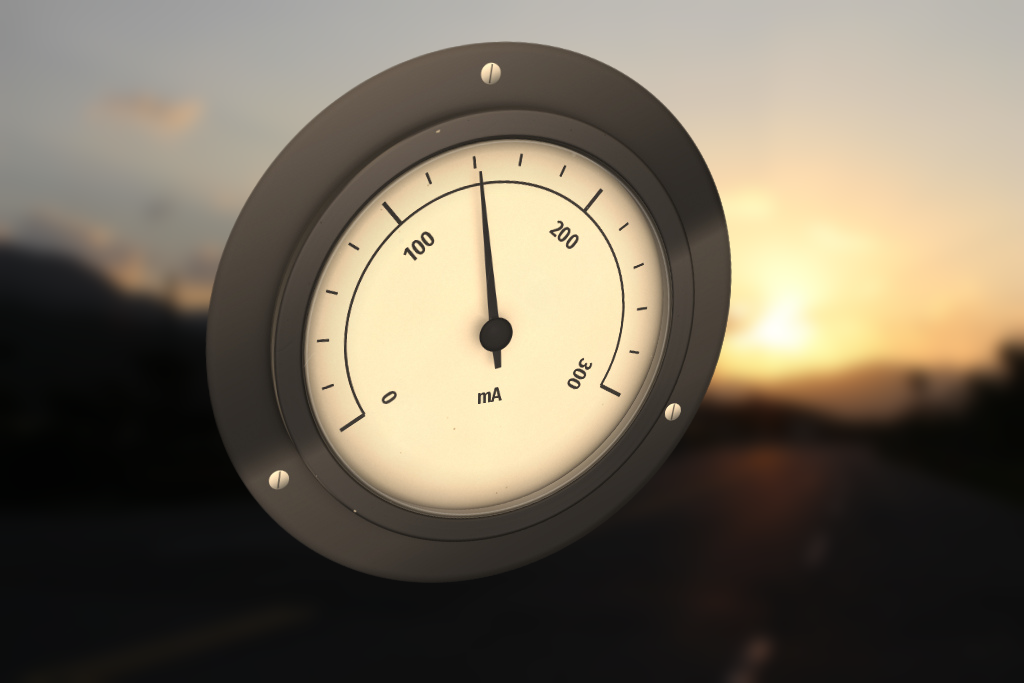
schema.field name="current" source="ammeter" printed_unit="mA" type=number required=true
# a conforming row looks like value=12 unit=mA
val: value=140 unit=mA
